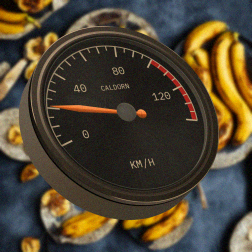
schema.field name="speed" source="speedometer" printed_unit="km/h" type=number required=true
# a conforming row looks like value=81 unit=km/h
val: value=20 unit=km/h
